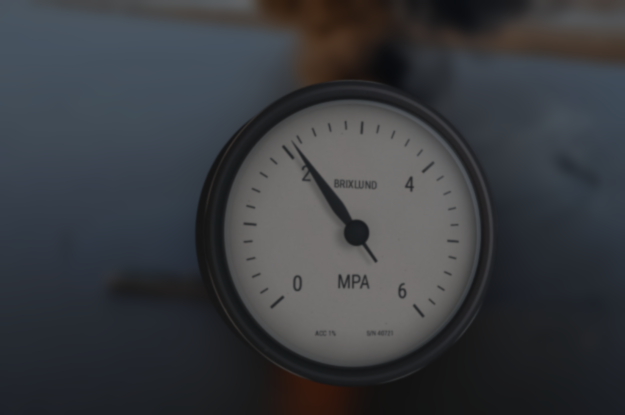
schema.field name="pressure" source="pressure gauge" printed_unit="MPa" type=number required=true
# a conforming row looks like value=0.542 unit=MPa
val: value=2.1 unit=MPa
